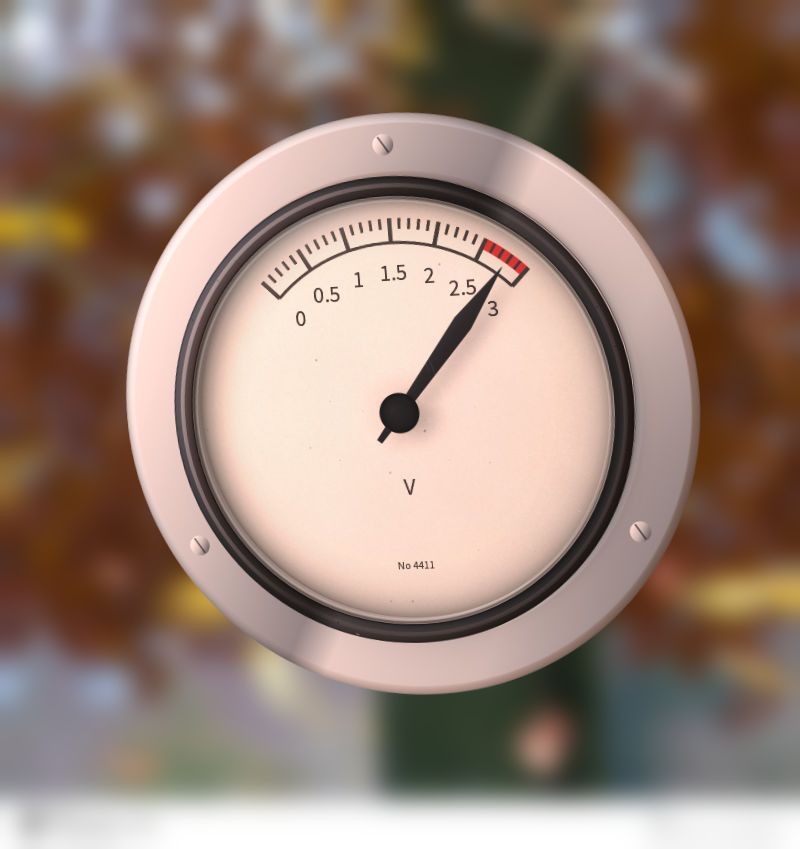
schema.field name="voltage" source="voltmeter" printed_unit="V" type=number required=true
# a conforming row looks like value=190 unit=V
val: value=2.8 unit=V
